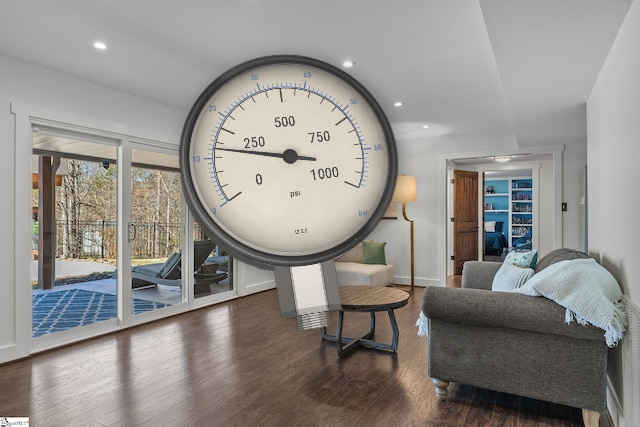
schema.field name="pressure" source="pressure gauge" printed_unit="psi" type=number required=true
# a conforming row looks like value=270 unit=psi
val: value=175 unit=psi
